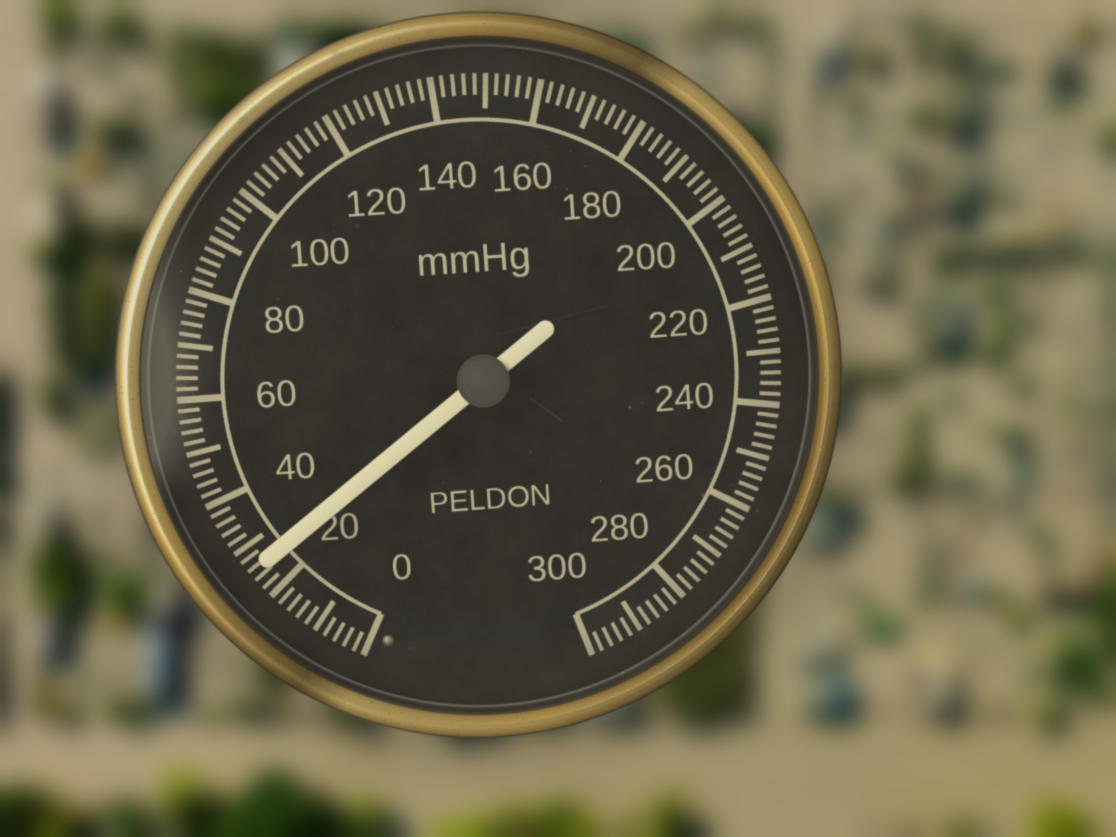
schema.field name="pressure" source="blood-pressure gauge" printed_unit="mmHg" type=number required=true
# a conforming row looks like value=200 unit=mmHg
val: value=26 unit=mmHg
